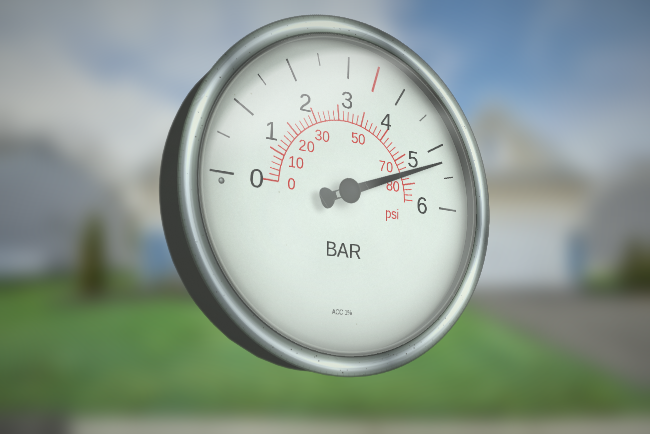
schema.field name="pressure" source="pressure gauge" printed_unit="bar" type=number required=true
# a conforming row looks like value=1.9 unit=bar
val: value=5.25 unit=bar
